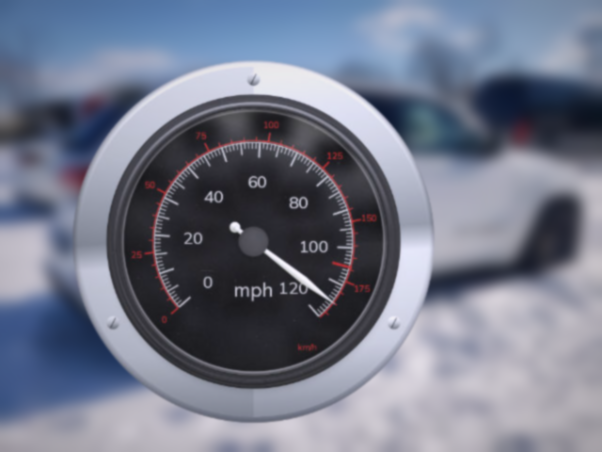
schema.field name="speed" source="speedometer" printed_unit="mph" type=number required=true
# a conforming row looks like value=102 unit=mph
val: value=115 unit=mph
